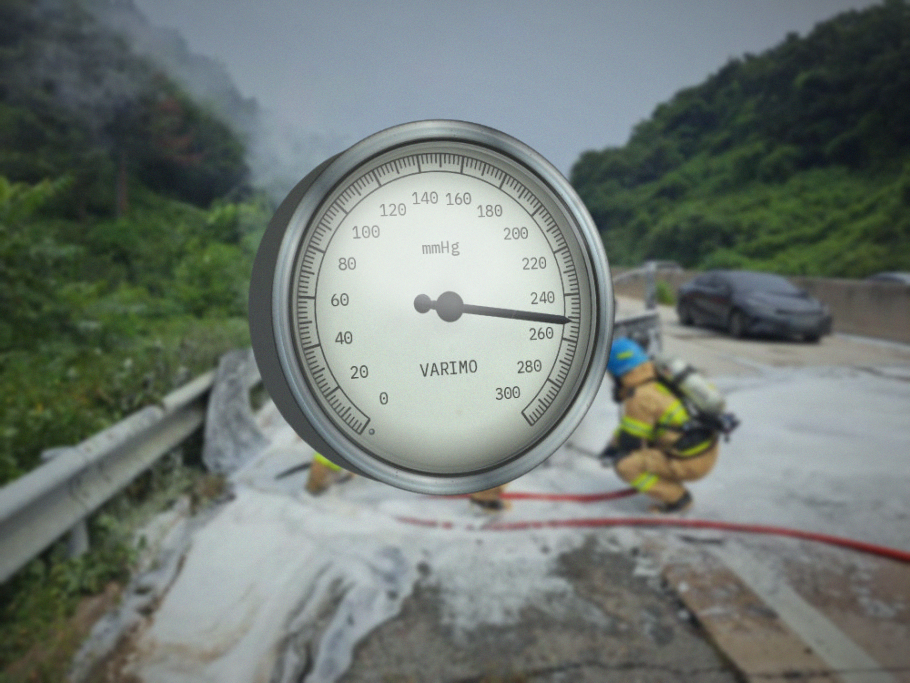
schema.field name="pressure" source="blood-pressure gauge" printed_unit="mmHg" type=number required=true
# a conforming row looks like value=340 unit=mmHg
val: value=252 unit=mmHg
